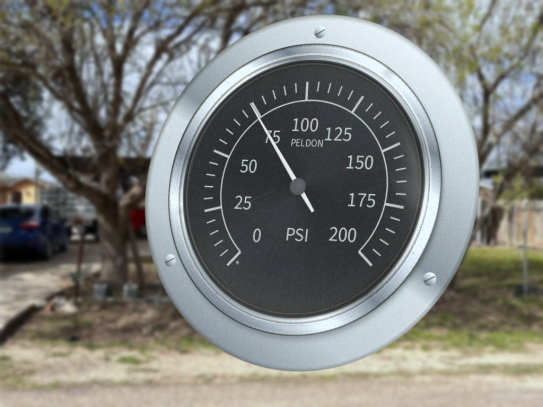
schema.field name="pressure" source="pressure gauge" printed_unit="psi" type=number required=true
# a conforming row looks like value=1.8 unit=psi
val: value=75 unit=psi
